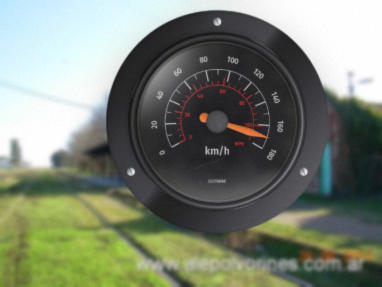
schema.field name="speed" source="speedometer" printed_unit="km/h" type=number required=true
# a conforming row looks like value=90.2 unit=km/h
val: value=170 unit=km/h
